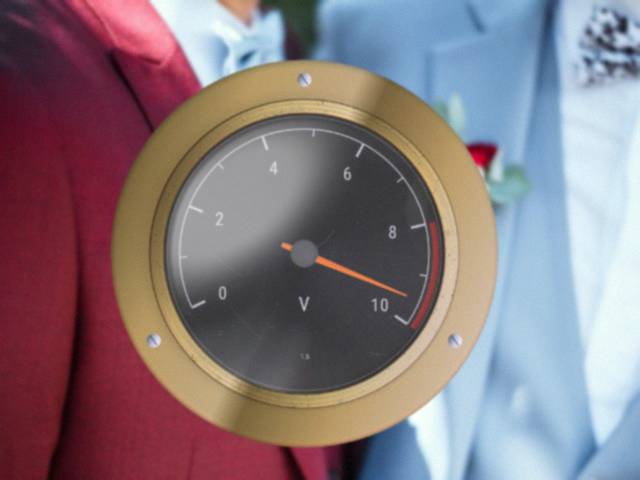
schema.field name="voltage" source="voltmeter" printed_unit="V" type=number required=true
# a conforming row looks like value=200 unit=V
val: value=9.5 unit=V
